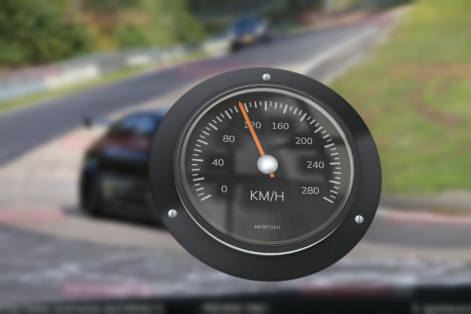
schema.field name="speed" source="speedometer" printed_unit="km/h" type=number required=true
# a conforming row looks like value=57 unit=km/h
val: value=115 unit=km/h
